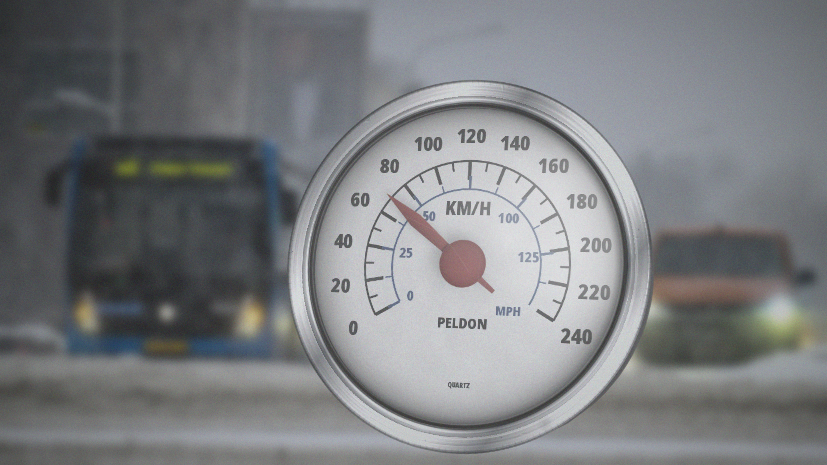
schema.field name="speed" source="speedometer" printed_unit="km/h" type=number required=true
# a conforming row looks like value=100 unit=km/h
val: value=70 unit=km/h
